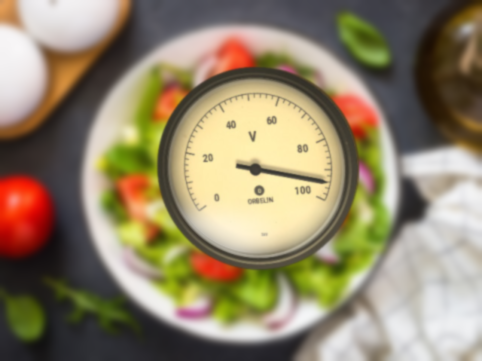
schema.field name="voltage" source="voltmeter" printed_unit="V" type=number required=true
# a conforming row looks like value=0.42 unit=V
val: value=94 unit=V
